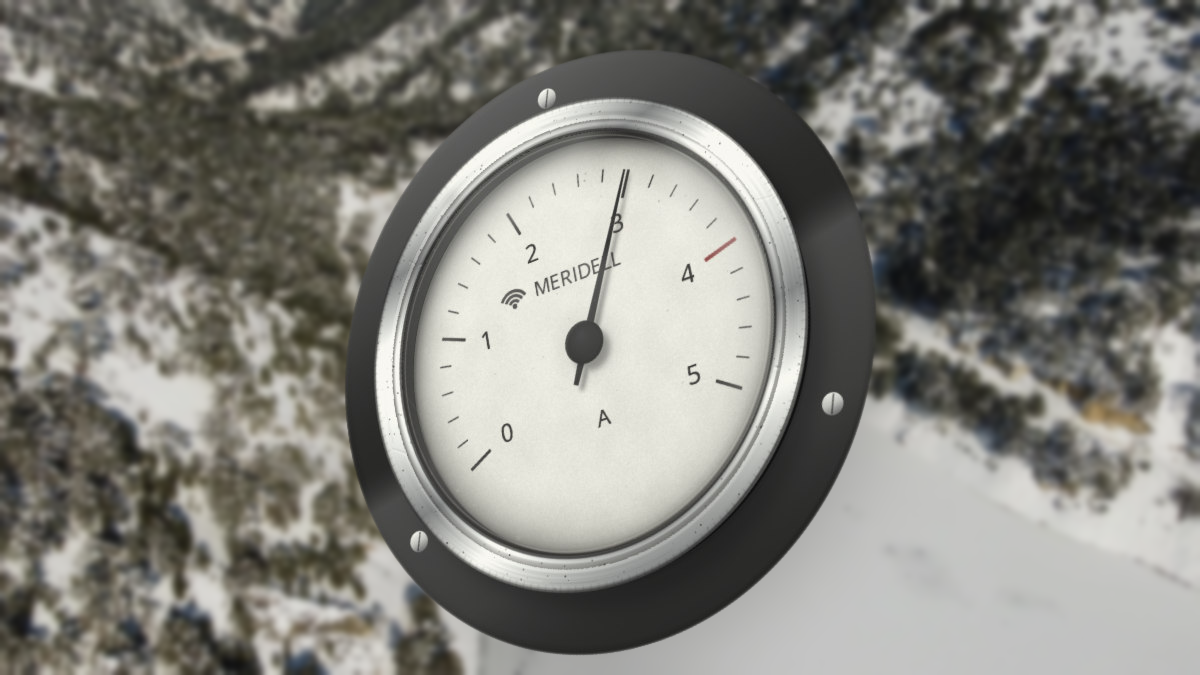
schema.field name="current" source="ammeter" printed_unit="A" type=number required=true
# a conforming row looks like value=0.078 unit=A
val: value=3 unit=A
